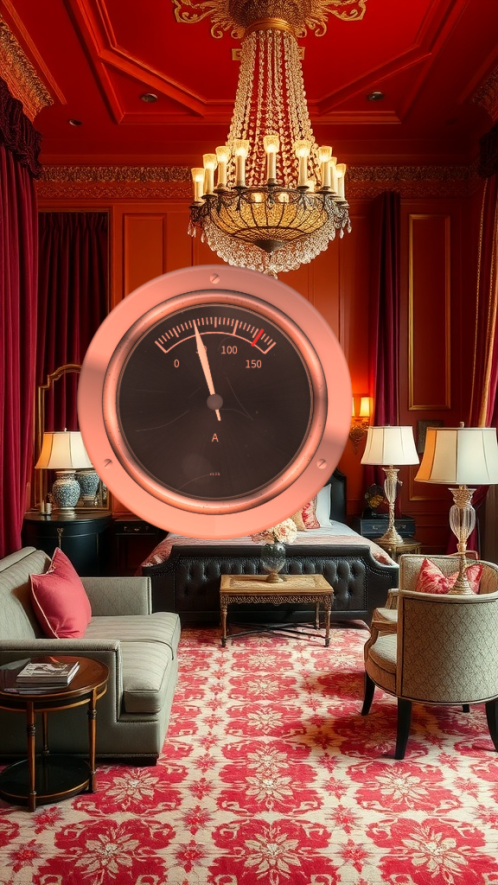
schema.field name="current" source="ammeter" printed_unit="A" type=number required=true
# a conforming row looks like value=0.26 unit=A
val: value=50 unit=A
